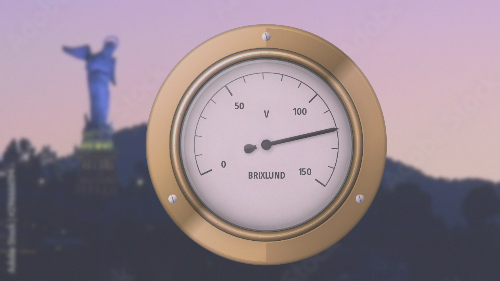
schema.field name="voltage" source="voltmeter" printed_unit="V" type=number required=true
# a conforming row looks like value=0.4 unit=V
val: value=120 unit=V
